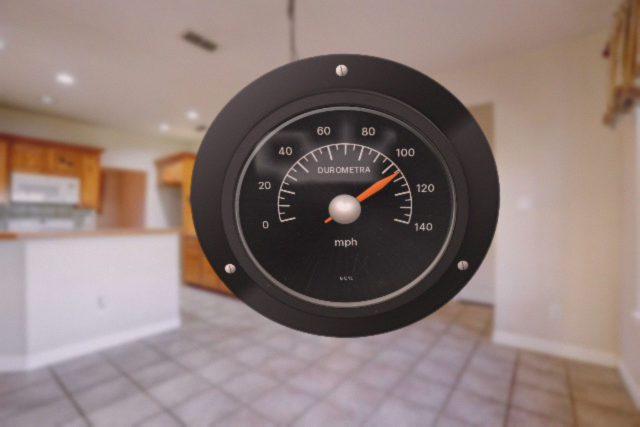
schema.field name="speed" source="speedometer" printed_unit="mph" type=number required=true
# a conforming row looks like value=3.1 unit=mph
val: value=105 unit=mph
